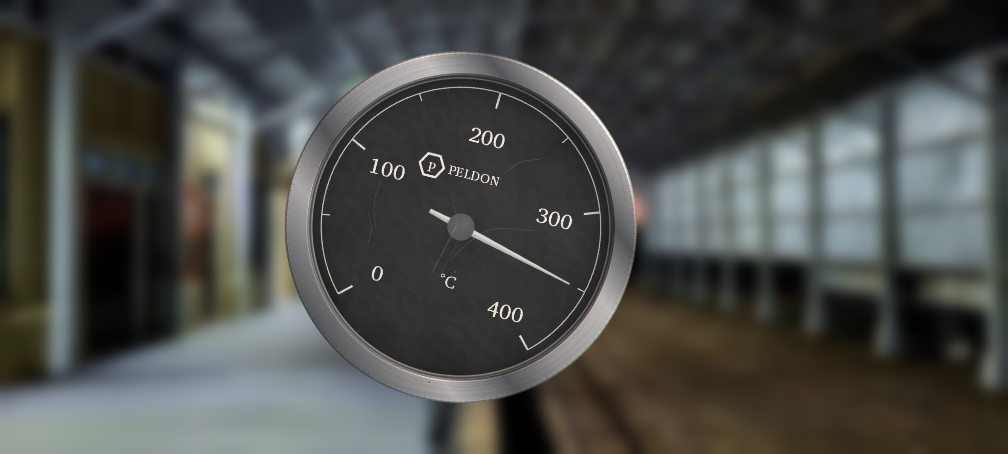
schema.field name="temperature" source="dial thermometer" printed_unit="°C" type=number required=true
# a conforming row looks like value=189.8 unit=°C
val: value=350 unit=°C
